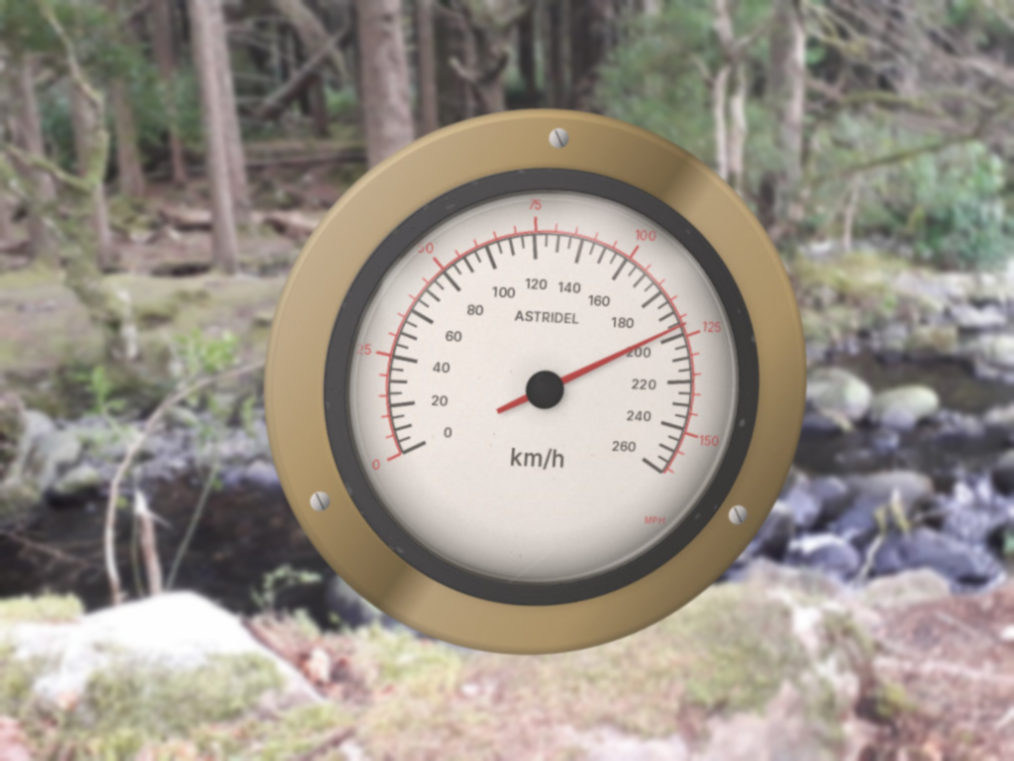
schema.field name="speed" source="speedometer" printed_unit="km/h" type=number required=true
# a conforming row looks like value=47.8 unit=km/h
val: value=195 unit=km/h
